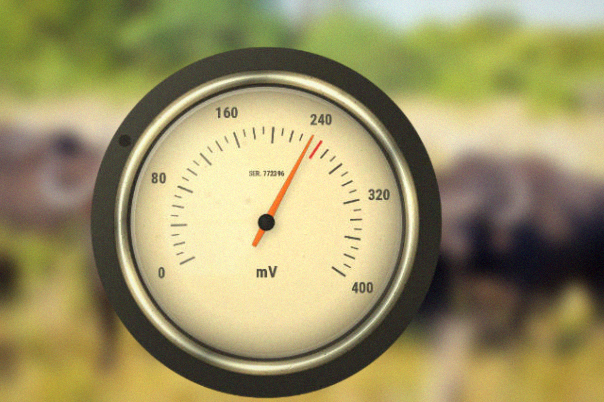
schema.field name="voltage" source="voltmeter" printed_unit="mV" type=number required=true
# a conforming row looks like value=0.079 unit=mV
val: value=240 unit=mV
